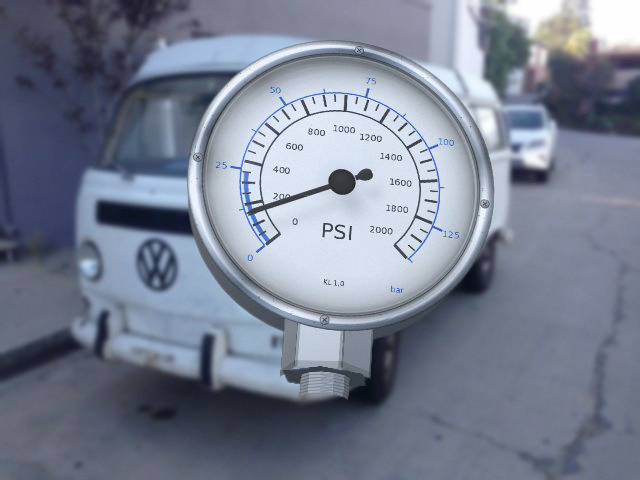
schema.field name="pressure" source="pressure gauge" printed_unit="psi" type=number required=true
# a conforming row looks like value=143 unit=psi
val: value=150 unit=psi
